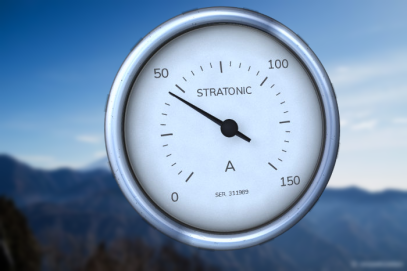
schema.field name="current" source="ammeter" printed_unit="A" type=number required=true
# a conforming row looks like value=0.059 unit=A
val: value=45 unit=A
